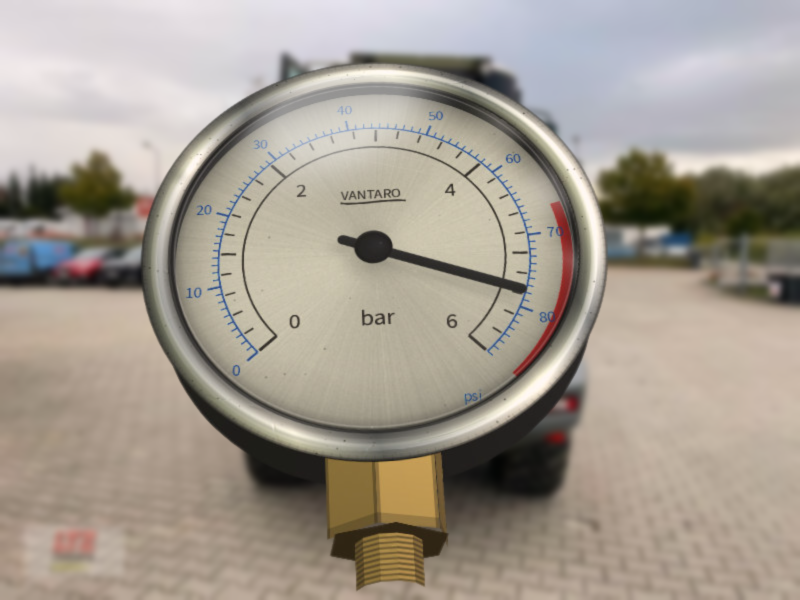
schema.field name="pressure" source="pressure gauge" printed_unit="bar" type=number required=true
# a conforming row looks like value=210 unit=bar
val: value=5.4 unit=bar
